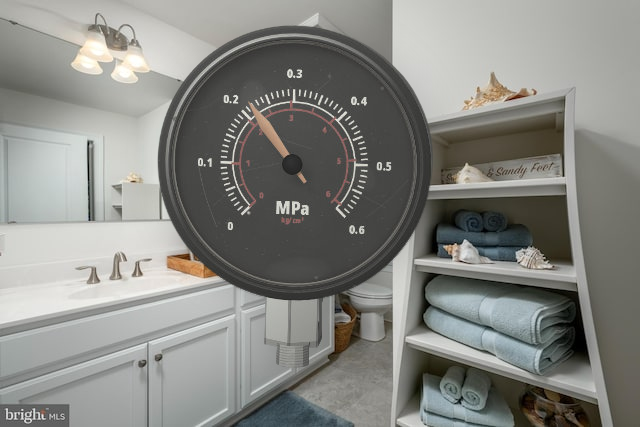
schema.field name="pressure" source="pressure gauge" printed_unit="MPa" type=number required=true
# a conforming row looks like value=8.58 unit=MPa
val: value=0.22 unit=MPa
